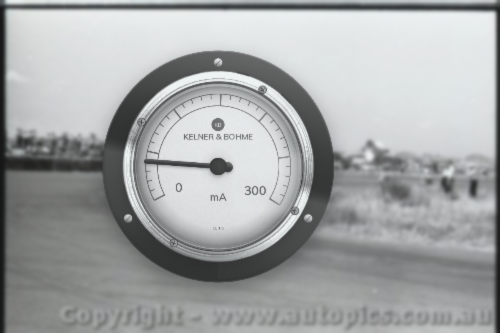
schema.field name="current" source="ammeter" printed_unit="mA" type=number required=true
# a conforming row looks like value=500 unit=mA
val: value=40 unit=mA
